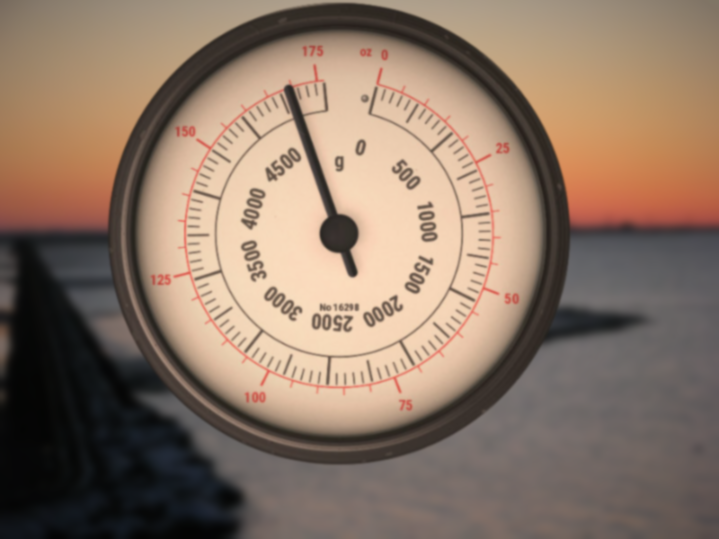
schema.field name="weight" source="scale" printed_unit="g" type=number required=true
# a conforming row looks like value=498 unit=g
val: value=4800 unit=g
